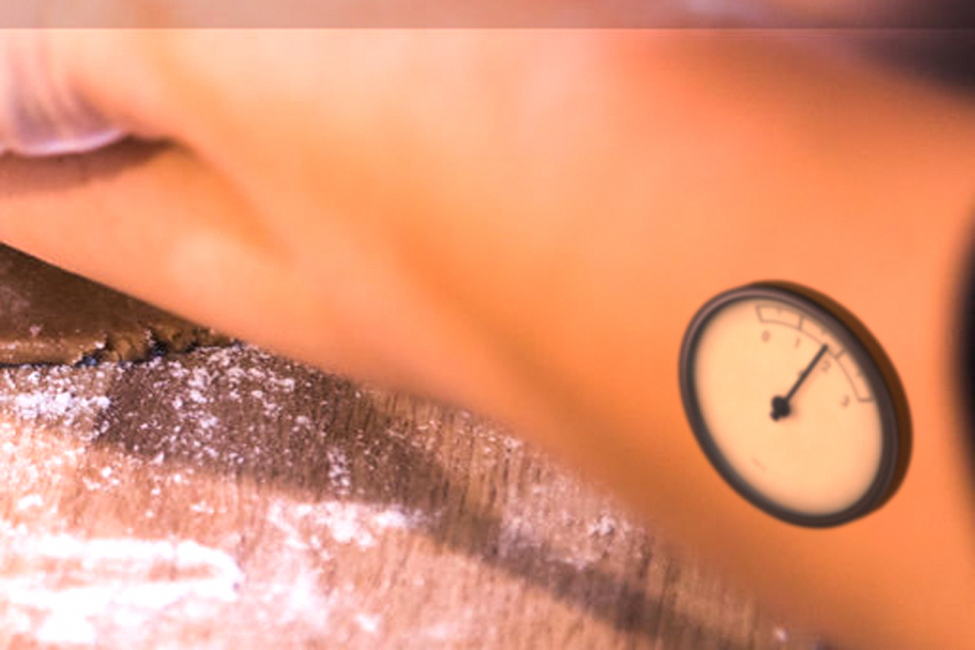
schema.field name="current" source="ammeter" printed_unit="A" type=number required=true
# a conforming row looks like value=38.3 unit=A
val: value=1.75 unit=A
